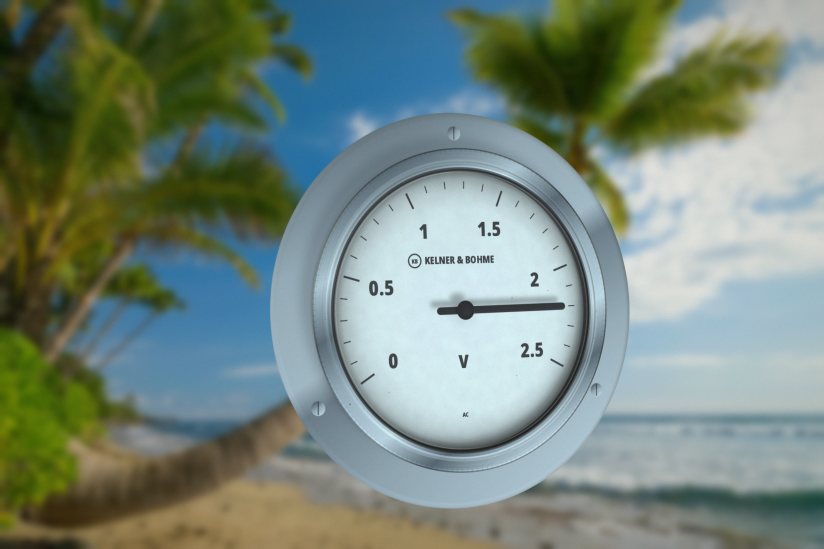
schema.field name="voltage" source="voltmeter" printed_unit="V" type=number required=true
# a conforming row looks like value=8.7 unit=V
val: value=2.2 unit=V
